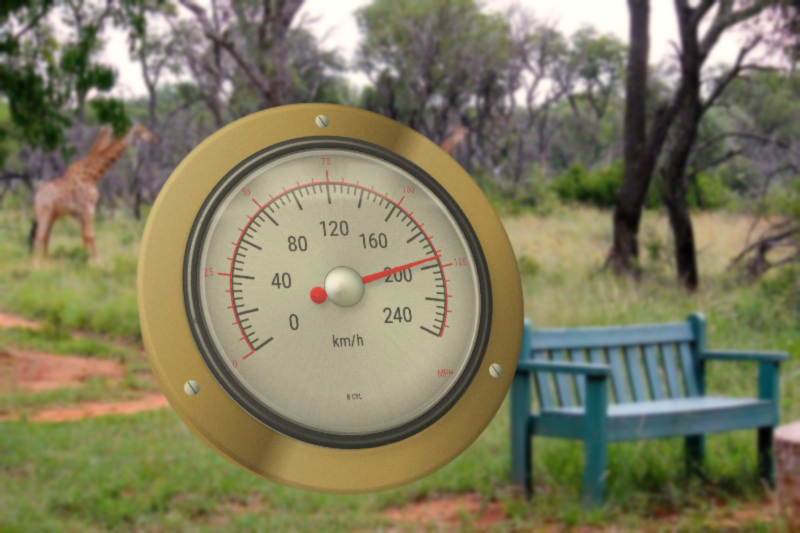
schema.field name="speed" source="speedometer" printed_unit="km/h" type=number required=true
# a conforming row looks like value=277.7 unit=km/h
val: value=196 unit=km/h
